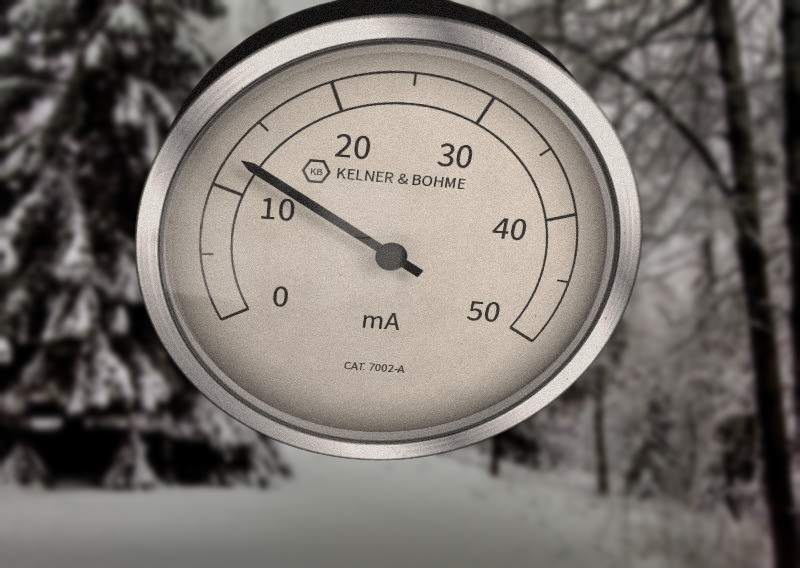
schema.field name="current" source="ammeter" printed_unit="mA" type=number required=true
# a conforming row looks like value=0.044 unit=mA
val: value=12.5 unit=mA
